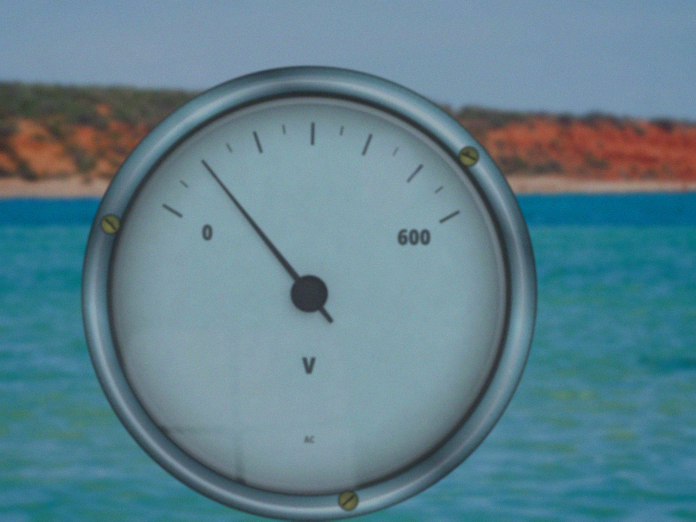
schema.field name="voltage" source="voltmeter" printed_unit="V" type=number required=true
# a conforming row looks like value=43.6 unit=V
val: value=100 unit=V
